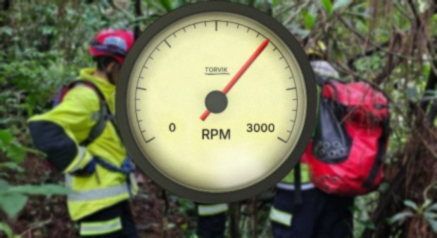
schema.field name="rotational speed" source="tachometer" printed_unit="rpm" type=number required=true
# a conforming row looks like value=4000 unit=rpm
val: value=2000 unit=rpm
